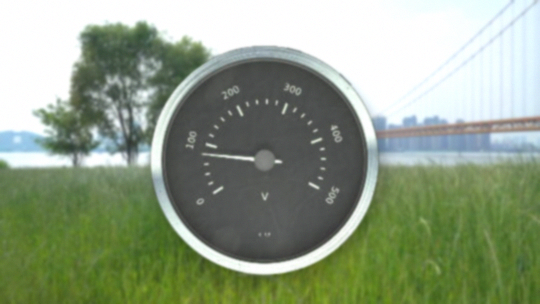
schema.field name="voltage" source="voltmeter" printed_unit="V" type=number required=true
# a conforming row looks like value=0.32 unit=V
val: value=80 unit=V
